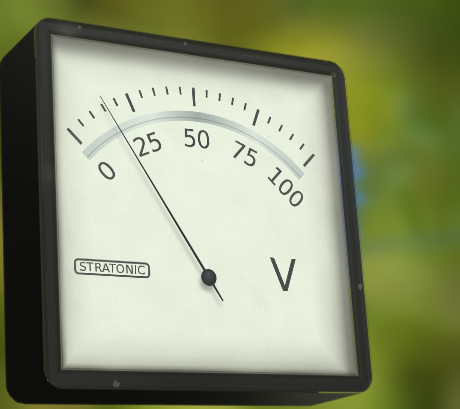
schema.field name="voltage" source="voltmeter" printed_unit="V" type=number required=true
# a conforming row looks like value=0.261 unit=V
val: value=15 unit=V
